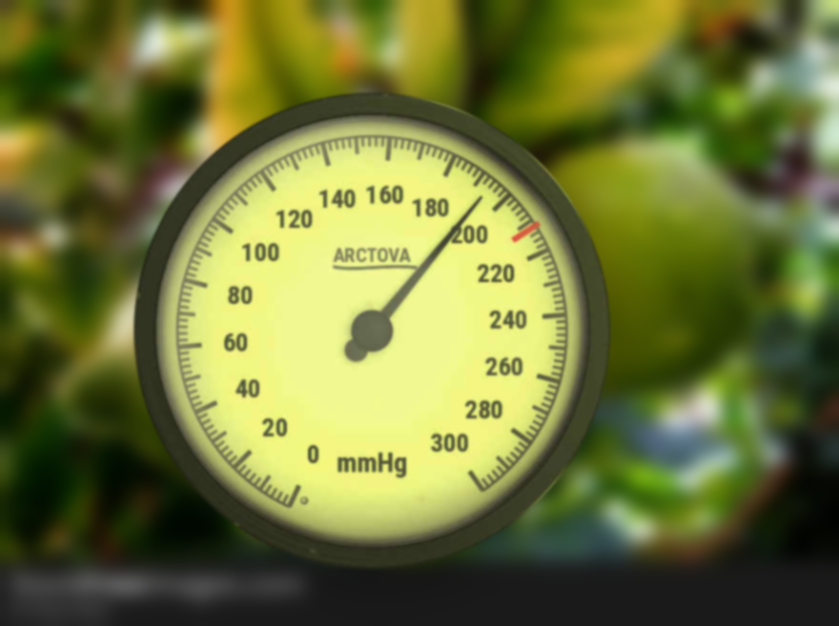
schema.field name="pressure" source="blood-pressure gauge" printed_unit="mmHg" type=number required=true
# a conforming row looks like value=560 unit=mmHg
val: value=194 unit=mmHg
